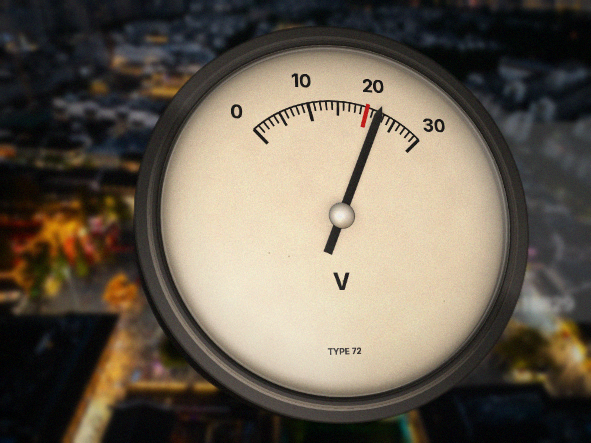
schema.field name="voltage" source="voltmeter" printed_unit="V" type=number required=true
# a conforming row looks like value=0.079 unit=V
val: value=22 unit=V
